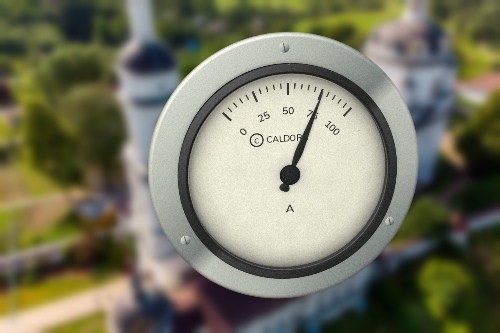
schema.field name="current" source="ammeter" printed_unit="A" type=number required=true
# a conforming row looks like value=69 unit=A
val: value=75 unit=A
